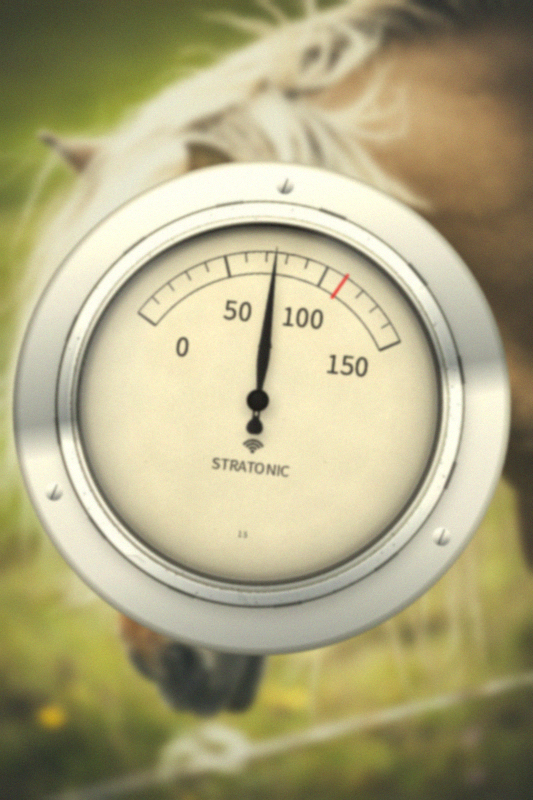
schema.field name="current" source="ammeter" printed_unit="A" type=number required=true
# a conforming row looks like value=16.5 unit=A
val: value=75 unit=A
